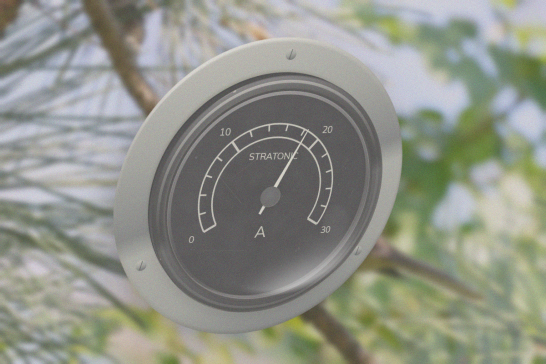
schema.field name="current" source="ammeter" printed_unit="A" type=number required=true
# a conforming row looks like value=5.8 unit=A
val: value=18 unit=A
